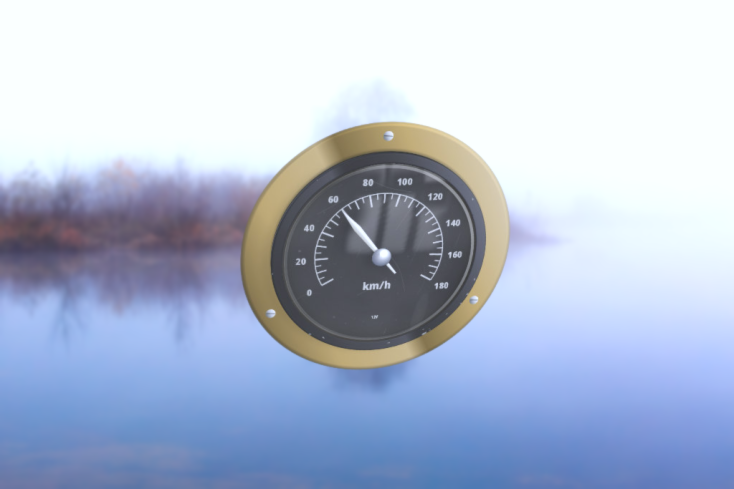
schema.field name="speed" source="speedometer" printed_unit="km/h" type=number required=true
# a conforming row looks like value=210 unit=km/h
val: value=60 unit=km/h
